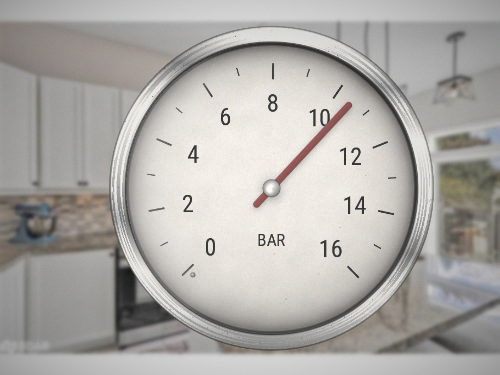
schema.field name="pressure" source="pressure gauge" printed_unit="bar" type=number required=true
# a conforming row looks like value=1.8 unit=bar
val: value=10.5 unit=bar
